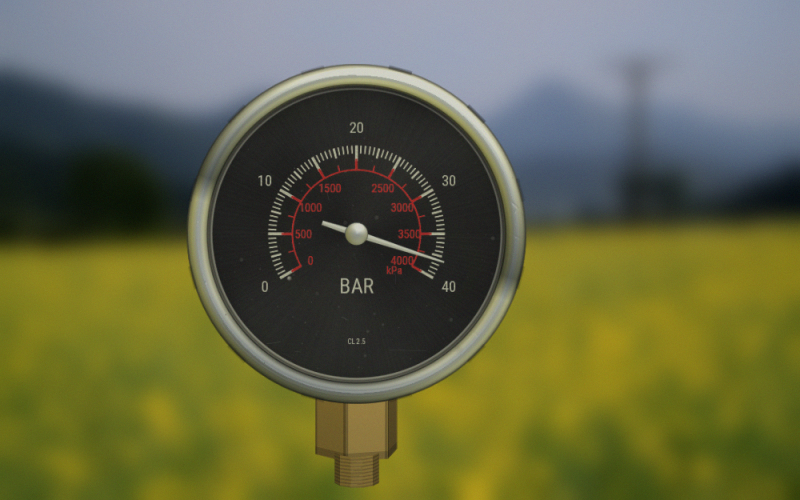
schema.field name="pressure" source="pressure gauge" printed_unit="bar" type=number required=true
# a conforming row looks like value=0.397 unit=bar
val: value=38 unit=bar
